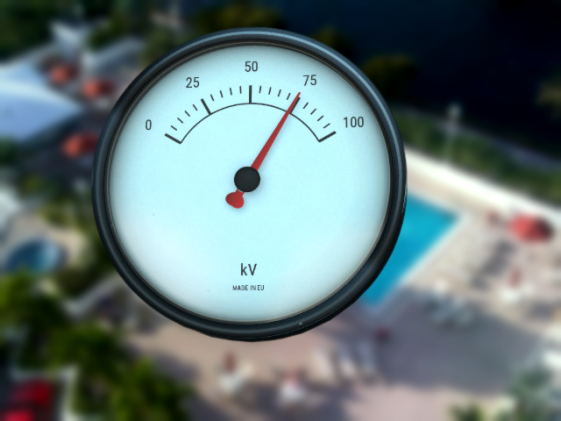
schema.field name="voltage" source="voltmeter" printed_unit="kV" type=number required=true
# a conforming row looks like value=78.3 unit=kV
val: value=75 unit=kV
